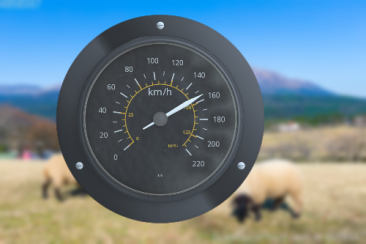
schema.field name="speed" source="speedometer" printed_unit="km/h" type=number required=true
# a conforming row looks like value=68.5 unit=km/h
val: value=155 unit=km/h
